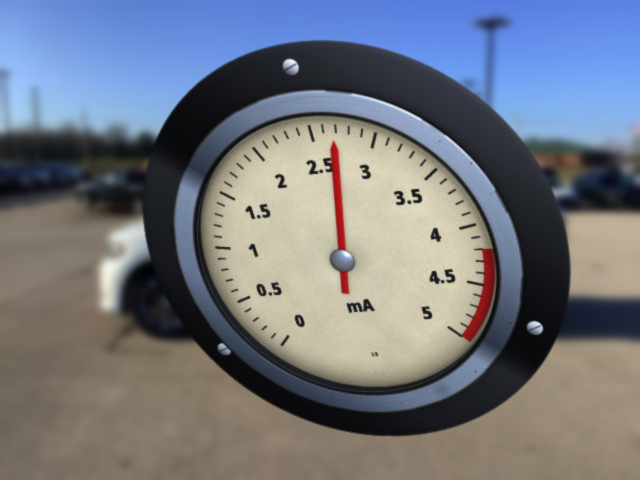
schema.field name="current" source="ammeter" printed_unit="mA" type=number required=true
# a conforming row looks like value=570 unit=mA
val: value=2.7 unit=mA
